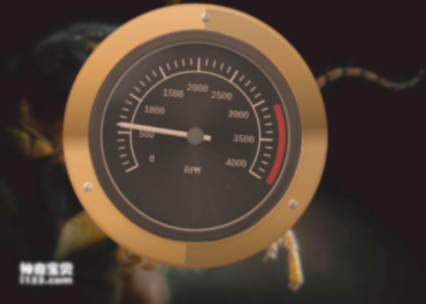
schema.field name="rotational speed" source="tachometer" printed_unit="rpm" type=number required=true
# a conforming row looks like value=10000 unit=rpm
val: value=600 unit=rpm
